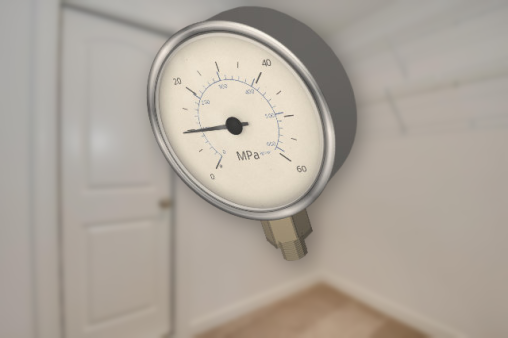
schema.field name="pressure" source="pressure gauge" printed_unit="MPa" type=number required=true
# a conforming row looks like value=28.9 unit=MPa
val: value=10 unit=MPa
